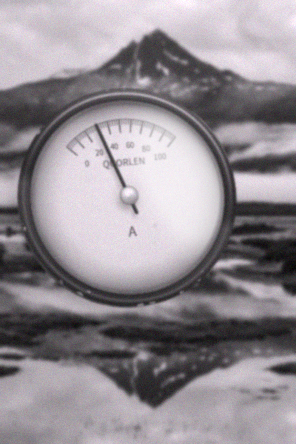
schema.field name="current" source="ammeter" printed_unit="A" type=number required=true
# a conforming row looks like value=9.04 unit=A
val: value=30 unit=A
